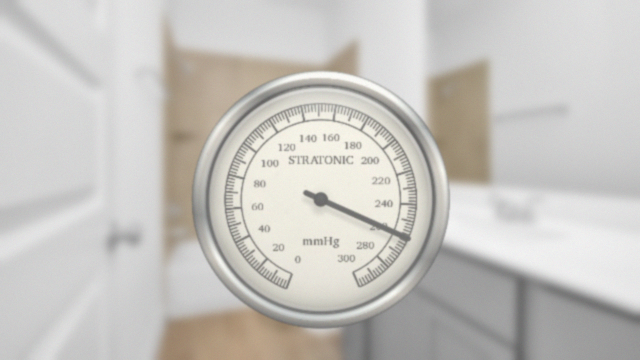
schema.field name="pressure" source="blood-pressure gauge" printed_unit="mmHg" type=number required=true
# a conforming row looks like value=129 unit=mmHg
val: value=260 unit=mmHg
